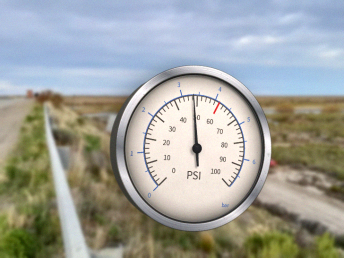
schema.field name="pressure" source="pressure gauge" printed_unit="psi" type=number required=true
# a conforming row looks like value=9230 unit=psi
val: value=48 unit=psi
